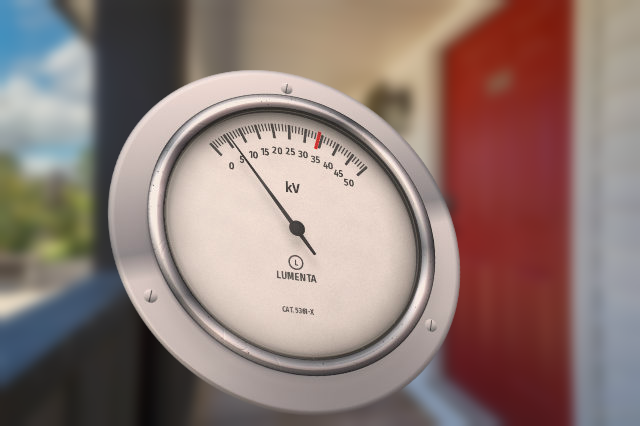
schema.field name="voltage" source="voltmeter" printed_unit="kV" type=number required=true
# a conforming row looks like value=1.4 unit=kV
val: value=5 unit=kV
